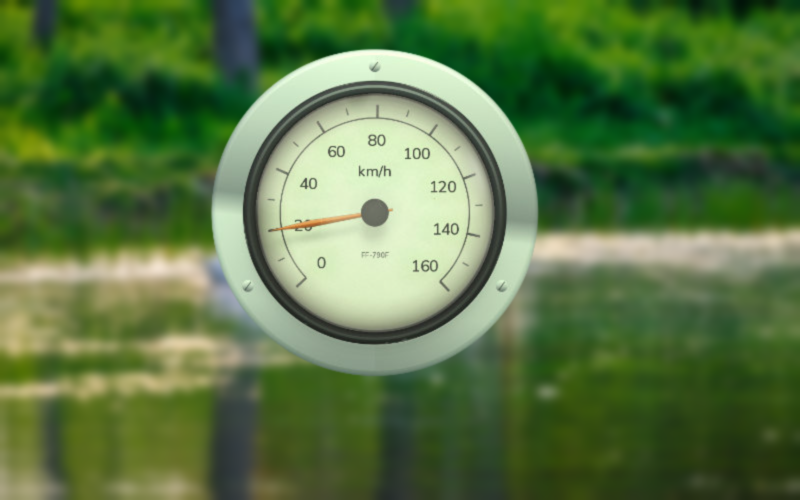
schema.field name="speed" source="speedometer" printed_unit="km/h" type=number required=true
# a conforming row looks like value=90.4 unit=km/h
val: value=20 unit=km/h
